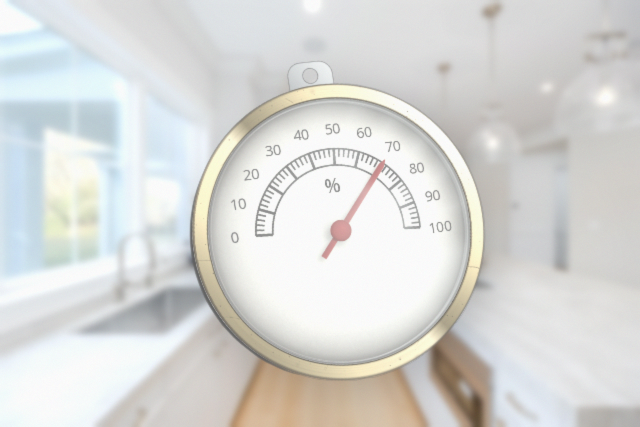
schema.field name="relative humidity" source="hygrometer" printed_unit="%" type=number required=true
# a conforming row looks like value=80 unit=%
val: value=70 unit=%
